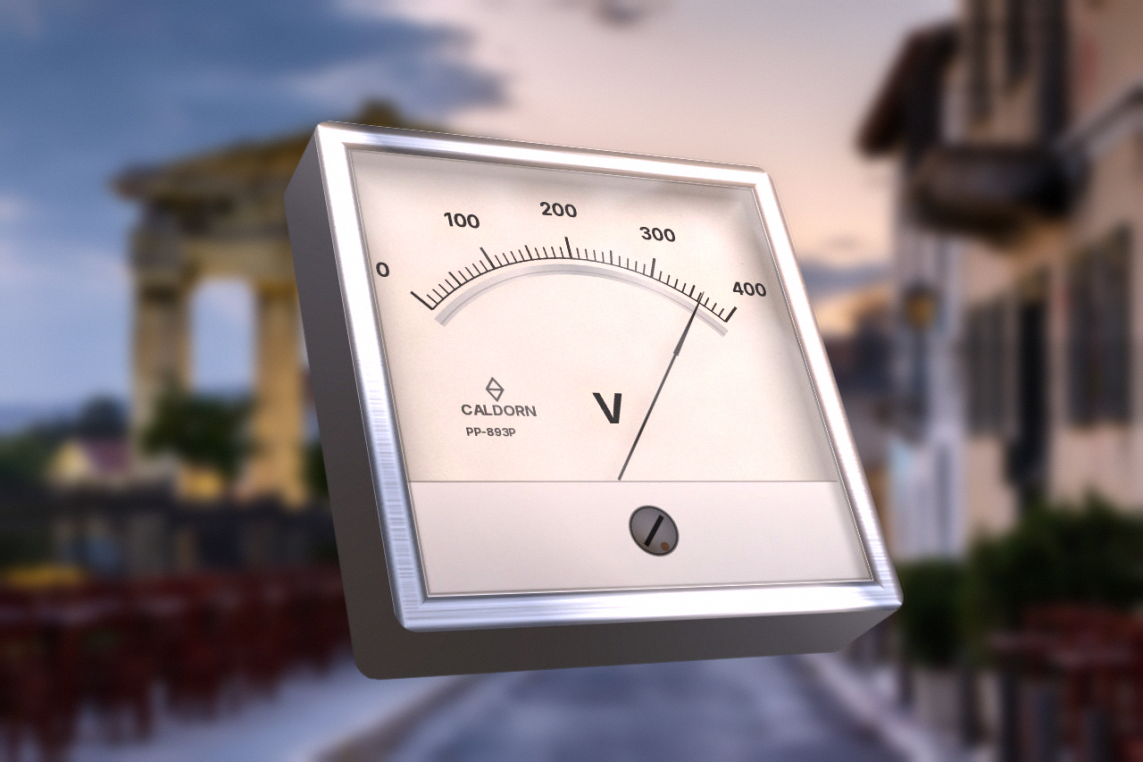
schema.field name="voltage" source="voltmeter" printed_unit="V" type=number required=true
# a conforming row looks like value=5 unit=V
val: value=360 unit=V
